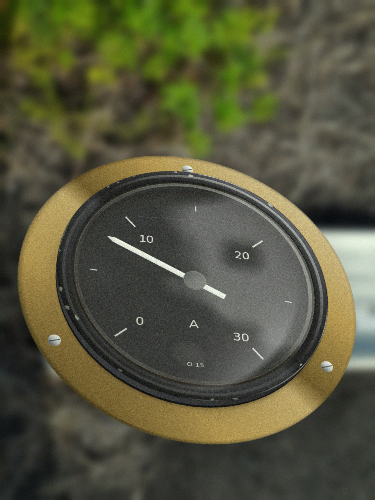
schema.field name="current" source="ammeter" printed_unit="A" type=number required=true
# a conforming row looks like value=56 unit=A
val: value=7.5 unit=A
